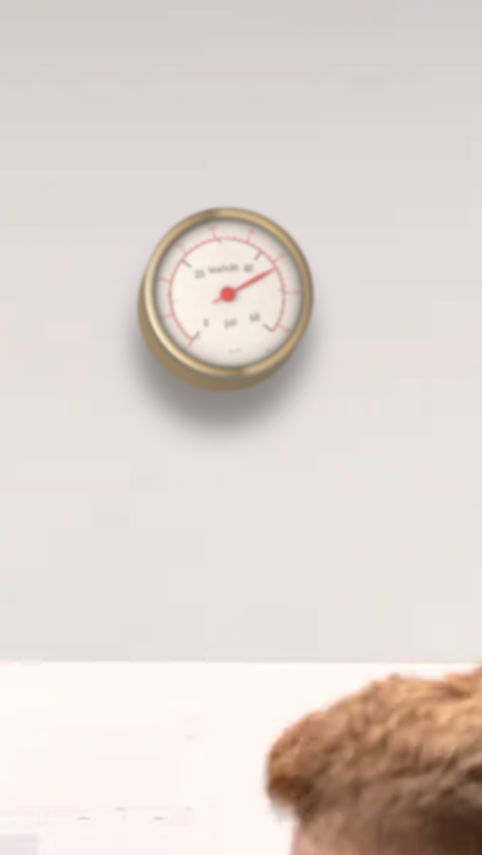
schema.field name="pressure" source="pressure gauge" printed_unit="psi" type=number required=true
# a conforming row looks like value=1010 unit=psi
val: value=45 unit=psi
